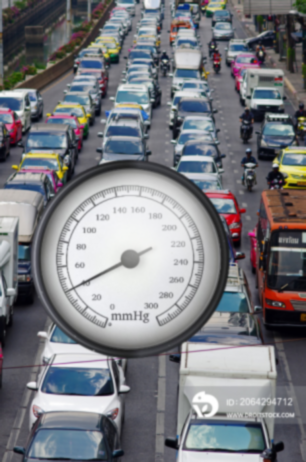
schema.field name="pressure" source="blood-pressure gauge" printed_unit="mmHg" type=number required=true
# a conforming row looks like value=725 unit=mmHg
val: value=40 unit=mmHg
